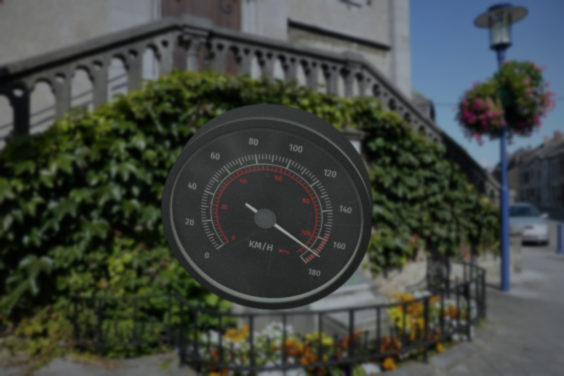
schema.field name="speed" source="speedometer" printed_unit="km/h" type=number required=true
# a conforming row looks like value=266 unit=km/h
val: value=170 unit=km/h
